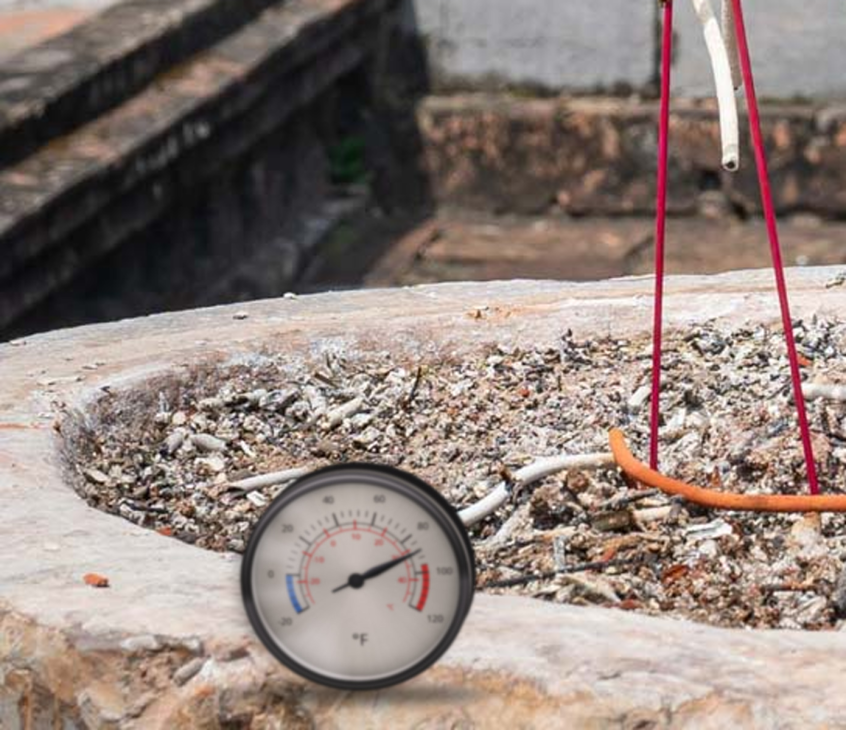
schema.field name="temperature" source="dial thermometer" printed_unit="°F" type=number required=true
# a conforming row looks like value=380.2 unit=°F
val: value=88 unit=°F
